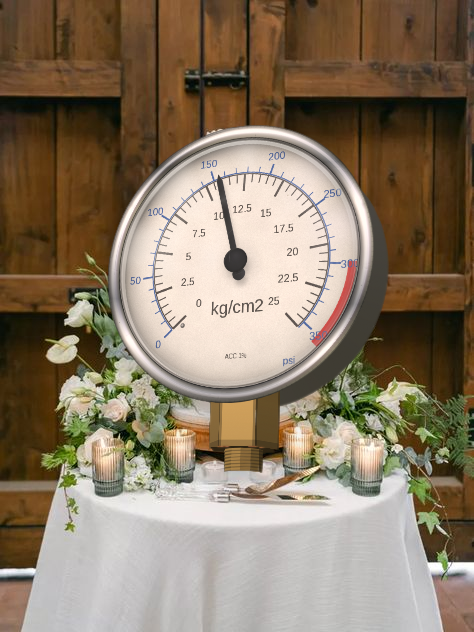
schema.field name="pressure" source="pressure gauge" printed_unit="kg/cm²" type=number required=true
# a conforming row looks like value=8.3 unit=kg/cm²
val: value=11 unit=kg/cm²
